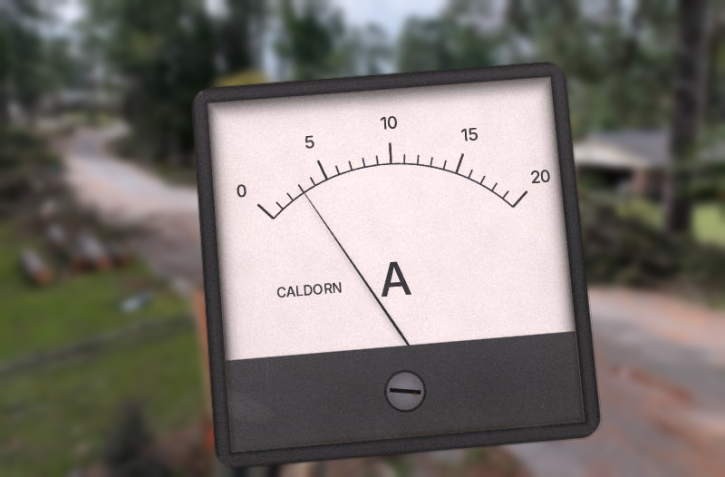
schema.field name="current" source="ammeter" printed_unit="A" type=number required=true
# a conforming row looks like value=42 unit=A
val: value=3 unit=A
